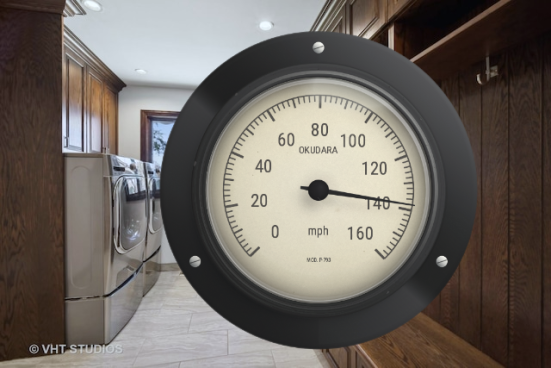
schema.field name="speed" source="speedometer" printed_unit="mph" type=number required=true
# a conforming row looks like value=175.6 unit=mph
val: value=138 unit=mph
